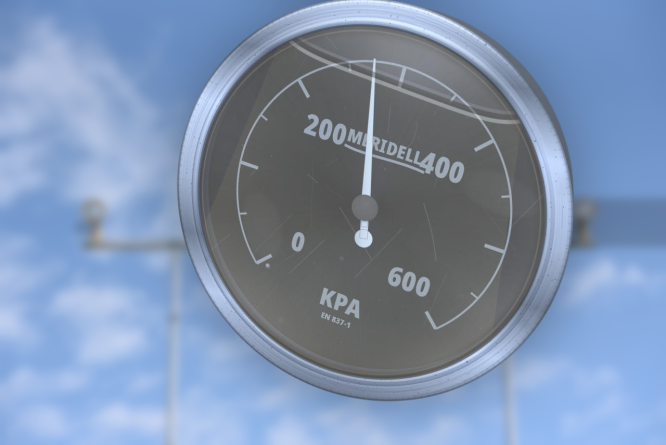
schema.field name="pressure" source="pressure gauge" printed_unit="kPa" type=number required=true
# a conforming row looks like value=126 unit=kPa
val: value=275 unit=kPa
